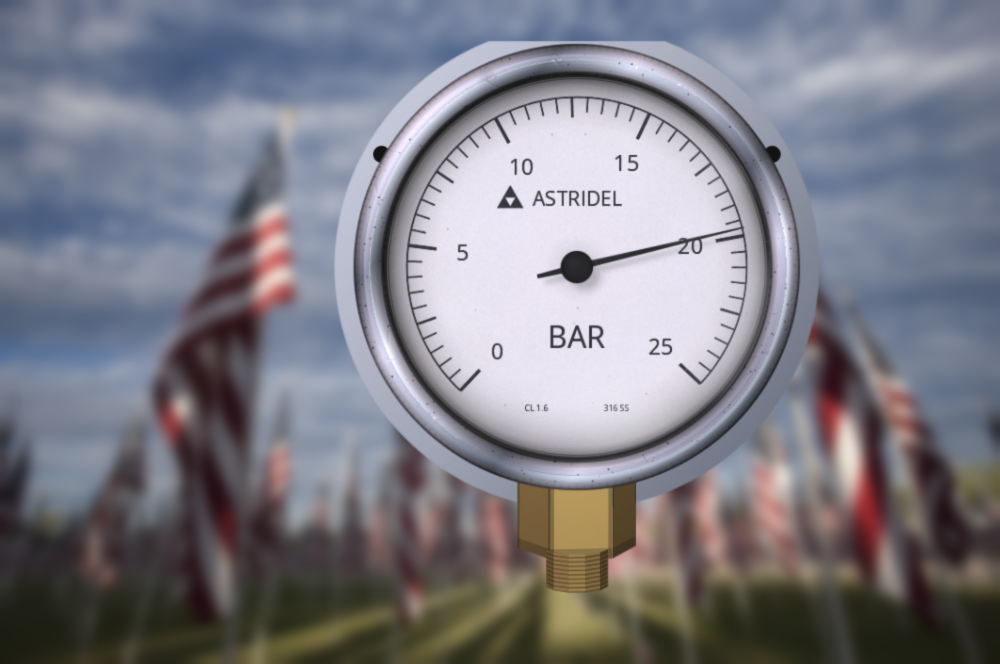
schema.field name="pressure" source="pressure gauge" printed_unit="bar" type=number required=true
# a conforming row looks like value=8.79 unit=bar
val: value=19.75 unit=bar
